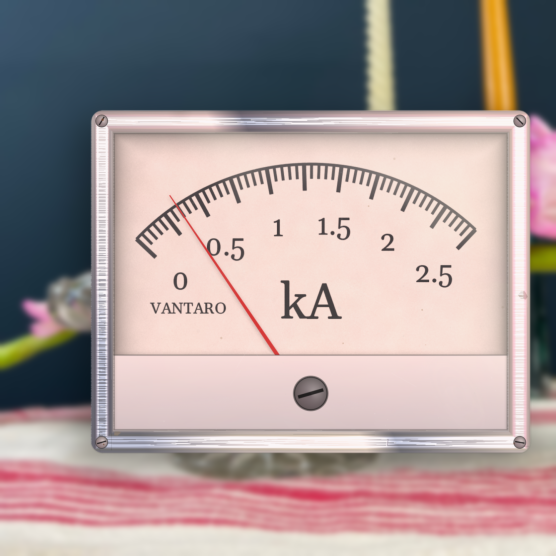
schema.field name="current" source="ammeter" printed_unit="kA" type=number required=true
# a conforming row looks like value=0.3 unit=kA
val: value=0.35 unit=kA
